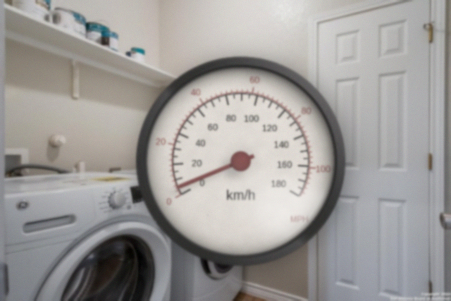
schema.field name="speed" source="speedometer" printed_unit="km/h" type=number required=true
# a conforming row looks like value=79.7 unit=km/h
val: value=5 unit=km/h
